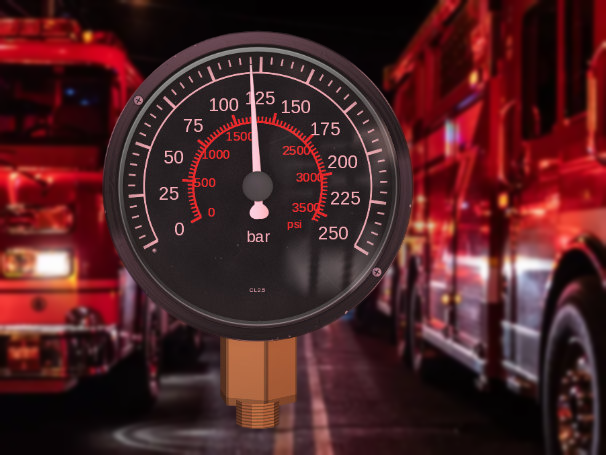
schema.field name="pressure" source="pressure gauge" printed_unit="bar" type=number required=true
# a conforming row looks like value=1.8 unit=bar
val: value=120 unit=bar
